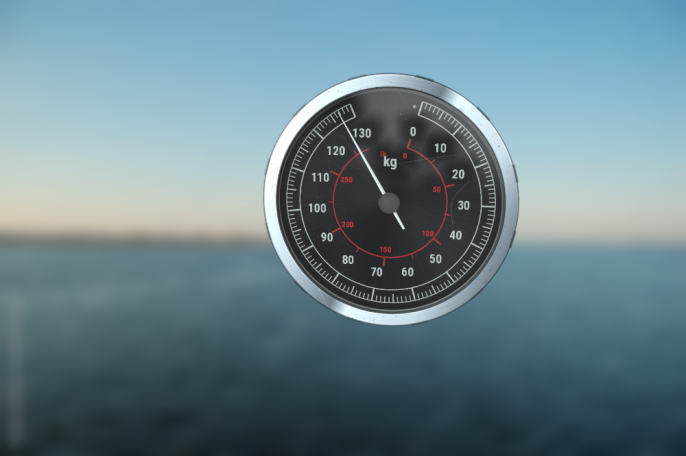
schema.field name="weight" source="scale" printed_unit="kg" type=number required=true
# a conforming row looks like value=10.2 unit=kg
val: value=127 unit=kg
